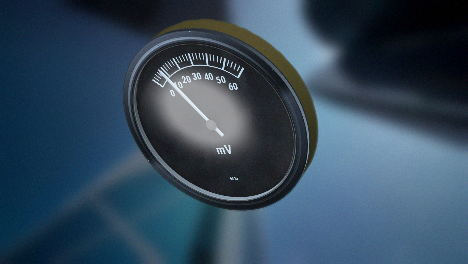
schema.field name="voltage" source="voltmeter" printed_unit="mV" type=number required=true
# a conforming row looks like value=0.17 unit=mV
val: value=10 unit=mV
